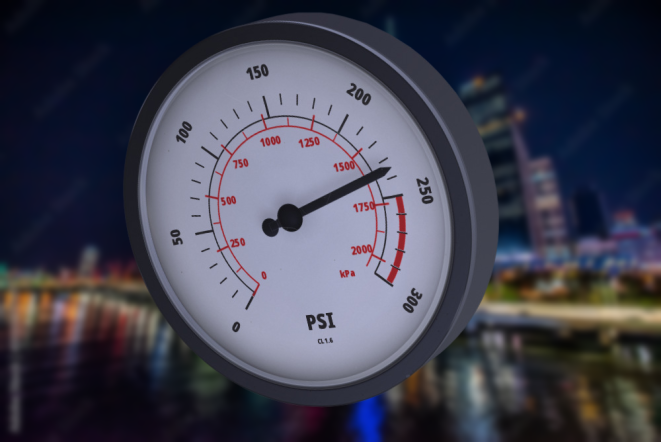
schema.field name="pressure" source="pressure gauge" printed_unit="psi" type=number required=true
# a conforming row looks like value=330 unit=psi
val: value=235 unit=psi
